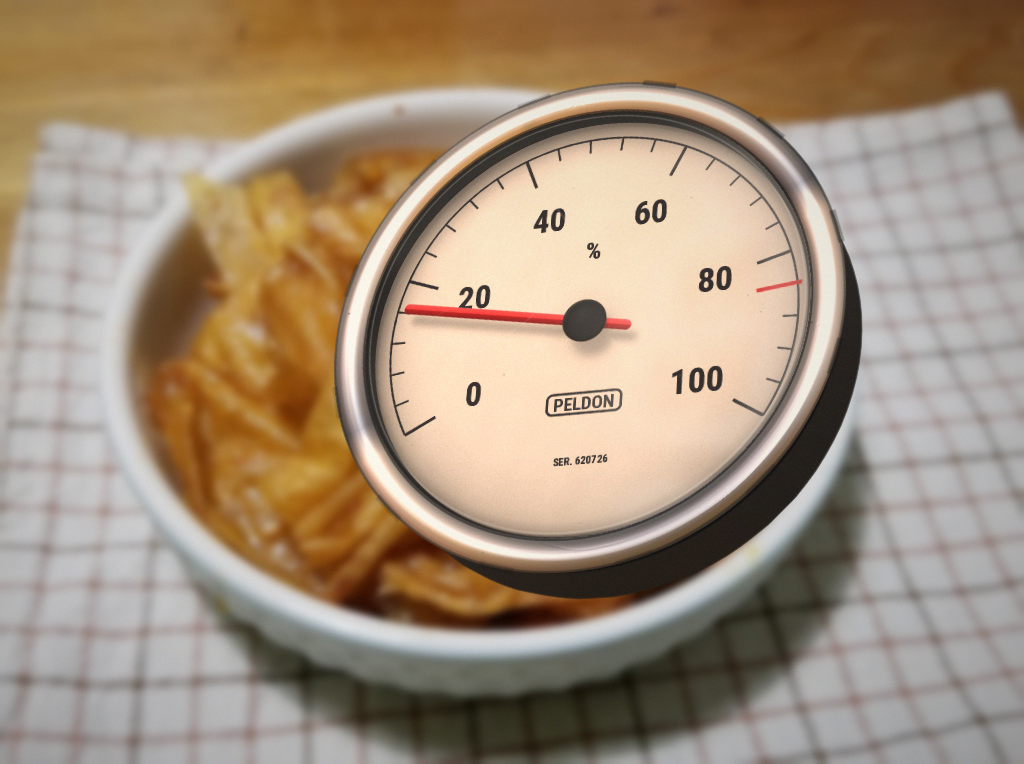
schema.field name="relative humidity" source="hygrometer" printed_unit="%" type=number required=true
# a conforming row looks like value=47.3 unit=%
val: value=16 unit=%
